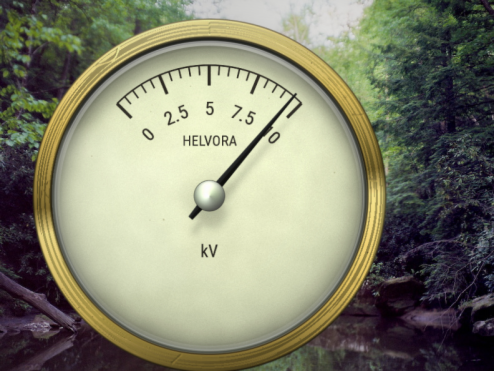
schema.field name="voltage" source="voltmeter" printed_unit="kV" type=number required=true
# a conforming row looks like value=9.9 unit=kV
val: value=9.5 unit=kV
